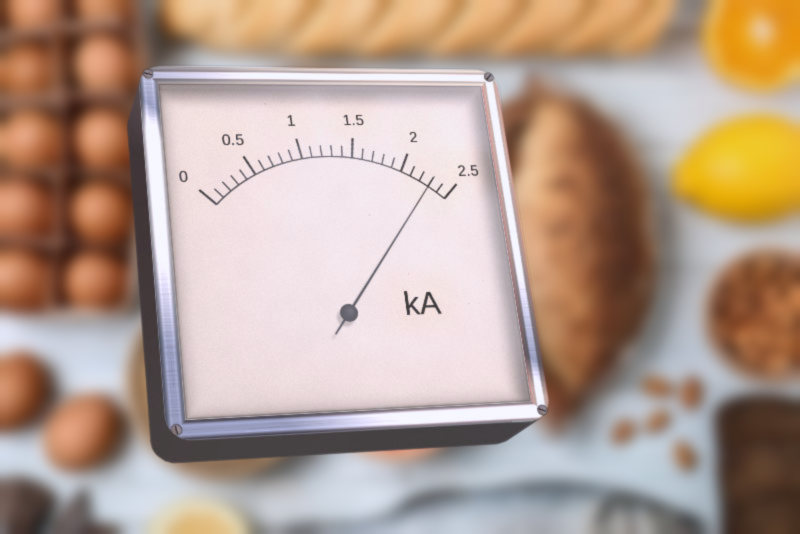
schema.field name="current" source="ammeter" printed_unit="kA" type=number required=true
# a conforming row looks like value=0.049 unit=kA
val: value=2.3 unit=kA
